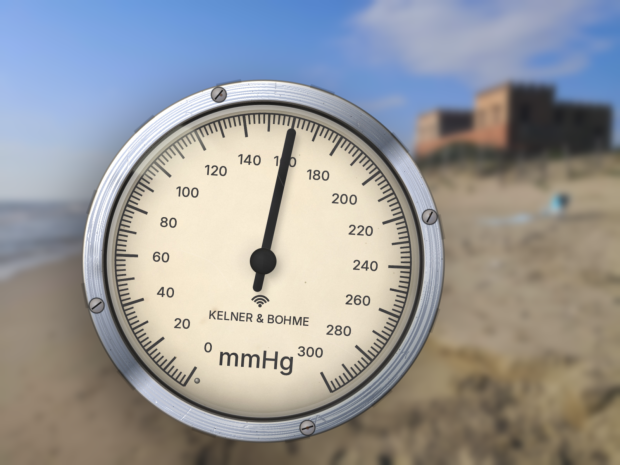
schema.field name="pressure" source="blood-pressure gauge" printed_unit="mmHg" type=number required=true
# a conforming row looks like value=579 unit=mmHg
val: value=160 unit=mmHg
